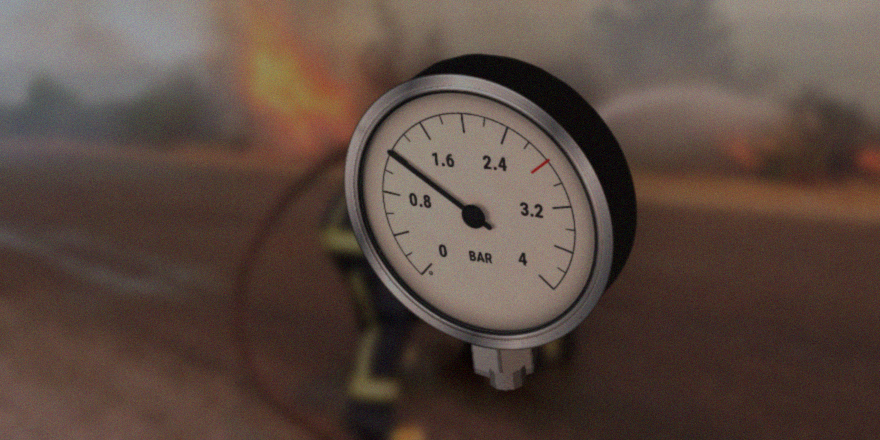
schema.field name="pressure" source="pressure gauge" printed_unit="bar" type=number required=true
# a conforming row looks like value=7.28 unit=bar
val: value=1.2 unit=bar
